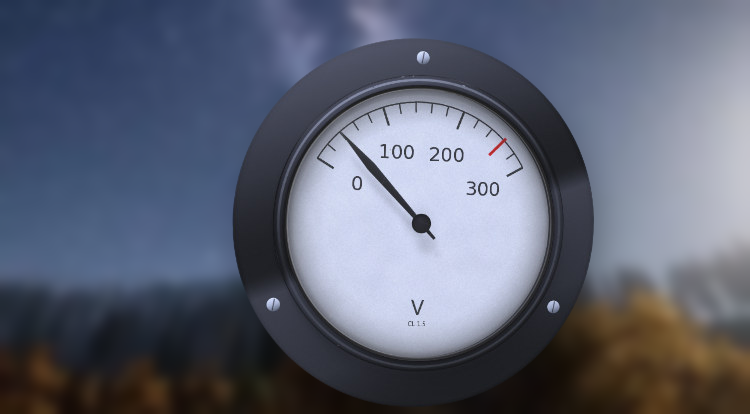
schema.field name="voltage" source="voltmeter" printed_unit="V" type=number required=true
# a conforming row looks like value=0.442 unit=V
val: value=40 unit=V
